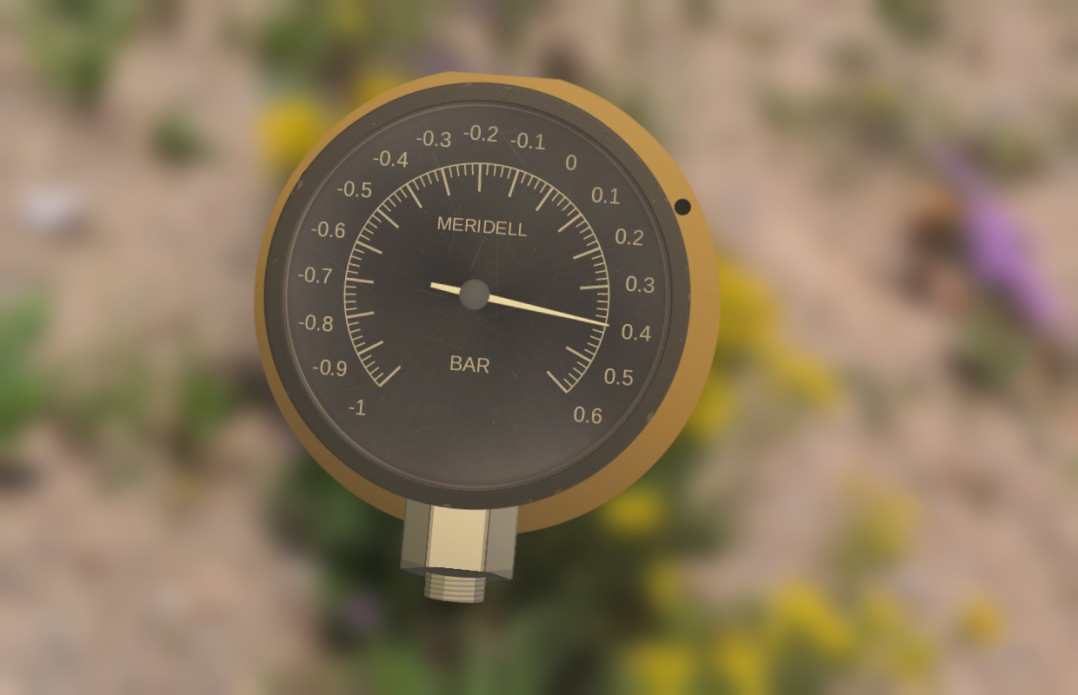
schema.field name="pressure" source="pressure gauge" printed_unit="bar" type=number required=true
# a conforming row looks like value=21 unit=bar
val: value=0.4 unit=bar
